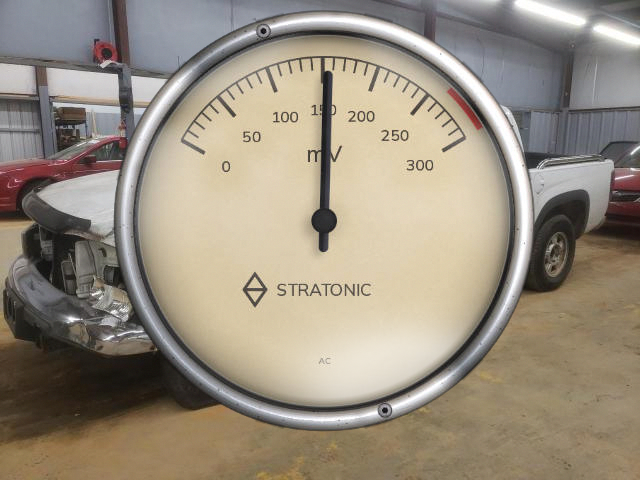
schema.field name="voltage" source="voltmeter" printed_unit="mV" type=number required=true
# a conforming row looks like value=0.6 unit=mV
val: value=155 unit=mV
